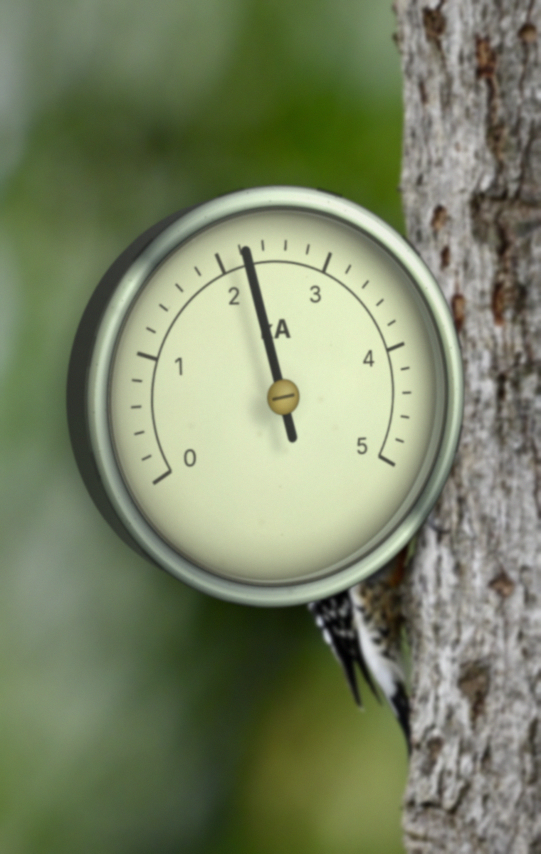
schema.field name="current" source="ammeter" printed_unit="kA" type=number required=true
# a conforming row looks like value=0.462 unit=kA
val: value=2.2 unit=kA
